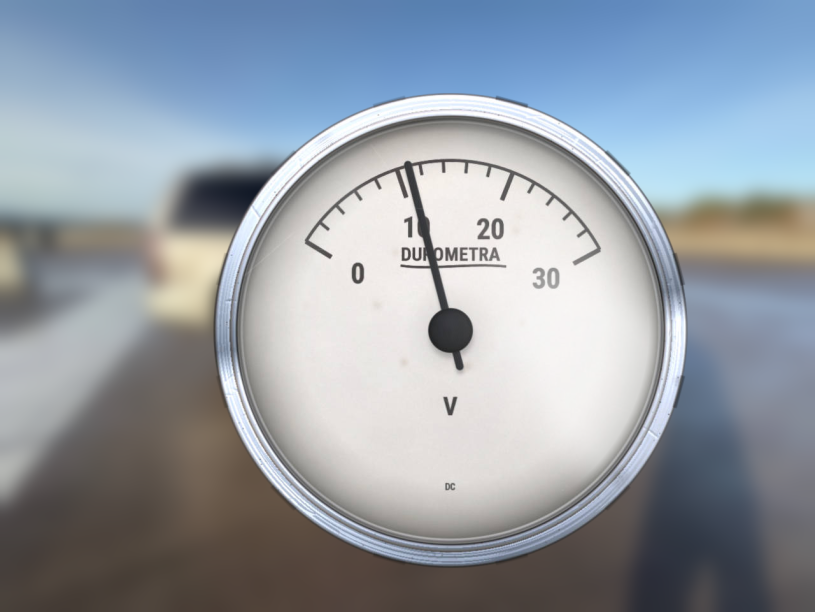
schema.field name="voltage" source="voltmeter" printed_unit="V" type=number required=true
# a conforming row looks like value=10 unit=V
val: value=11 unit=V
